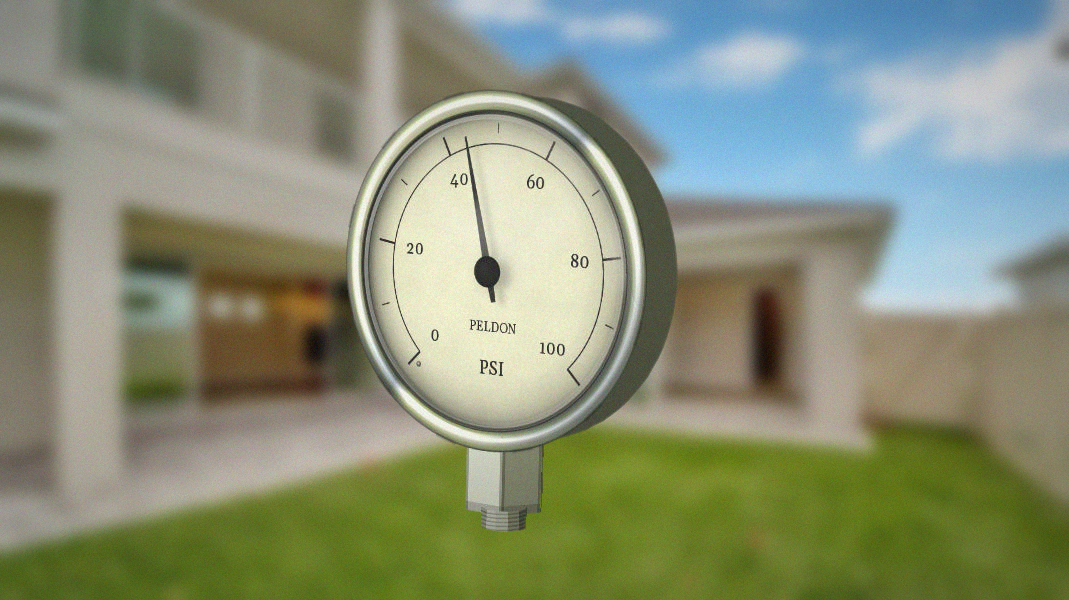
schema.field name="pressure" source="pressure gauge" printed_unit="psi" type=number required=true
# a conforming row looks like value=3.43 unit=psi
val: value=45 unit=psi
